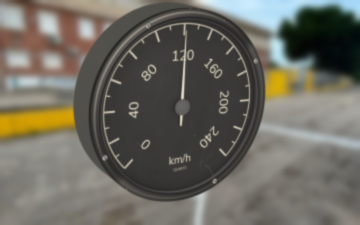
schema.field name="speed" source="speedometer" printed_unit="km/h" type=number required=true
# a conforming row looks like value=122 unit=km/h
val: value=120 unit=km/h
